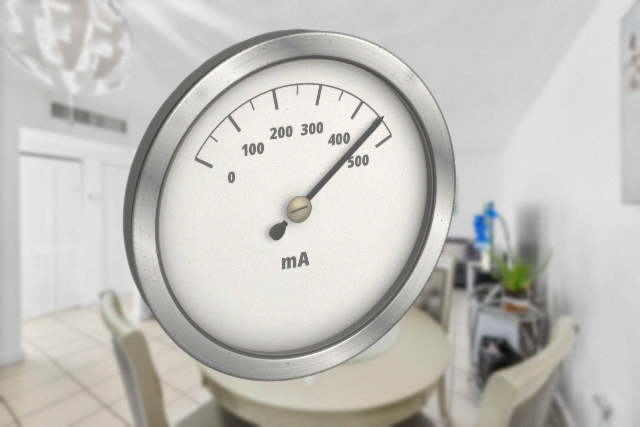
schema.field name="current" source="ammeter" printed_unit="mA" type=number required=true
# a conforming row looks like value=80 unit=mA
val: value=450 unit=mA
